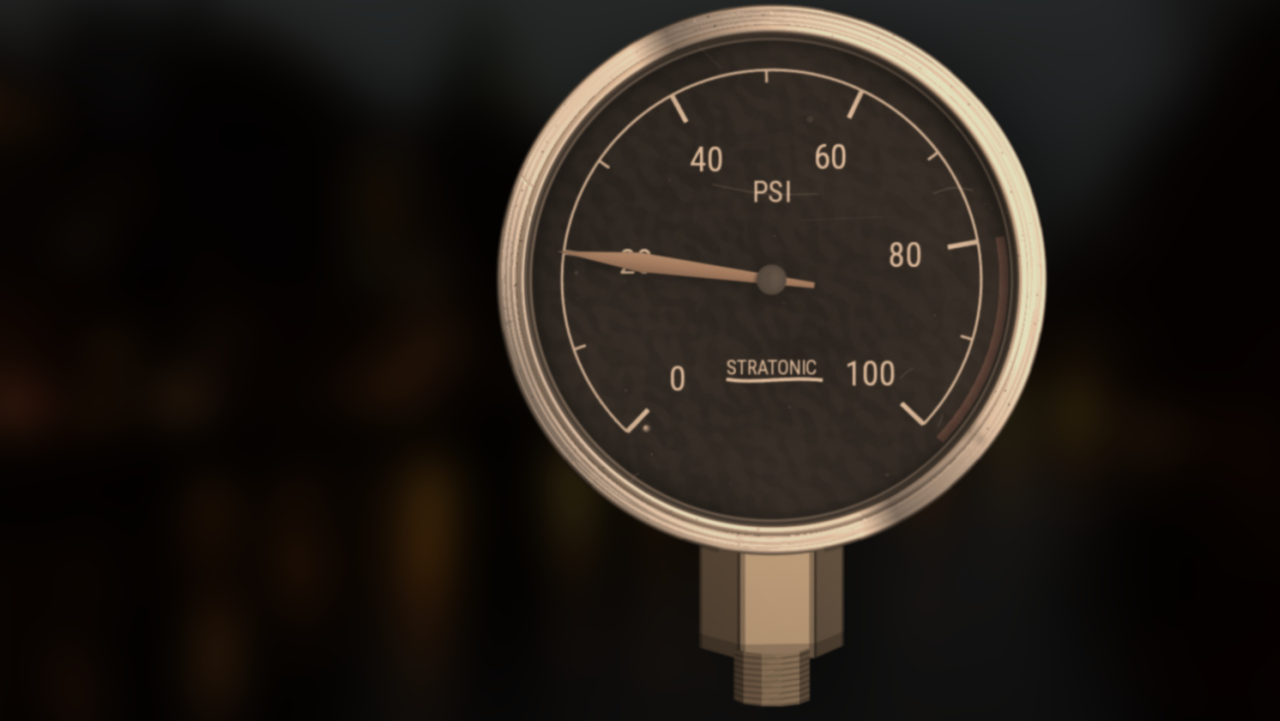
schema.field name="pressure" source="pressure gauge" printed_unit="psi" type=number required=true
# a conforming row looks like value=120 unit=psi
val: value=20 unit=psi
